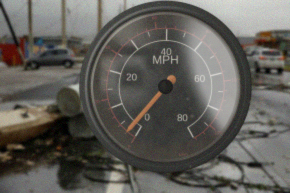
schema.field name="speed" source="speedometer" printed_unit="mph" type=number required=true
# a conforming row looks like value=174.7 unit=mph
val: value=2.5 unit=mph
